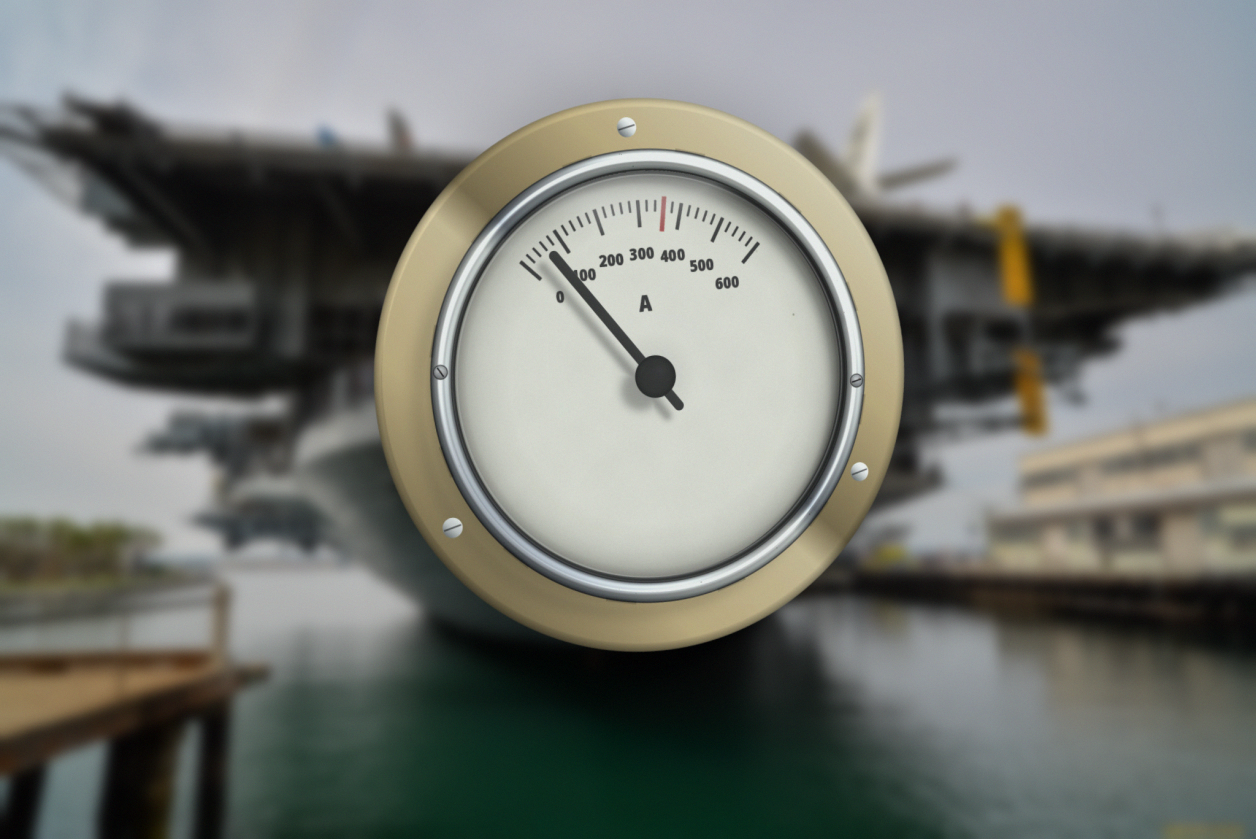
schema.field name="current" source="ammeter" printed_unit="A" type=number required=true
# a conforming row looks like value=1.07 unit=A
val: value=60 unit=A
